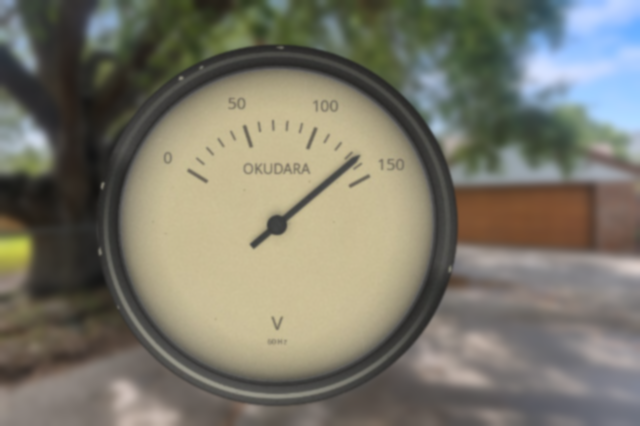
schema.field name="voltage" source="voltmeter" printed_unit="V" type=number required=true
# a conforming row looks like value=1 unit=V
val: value=135 unit=V
